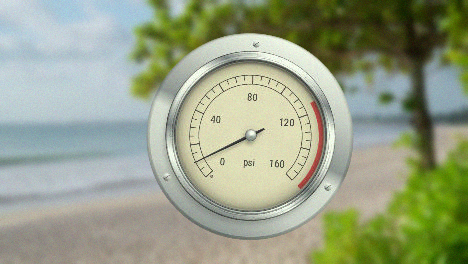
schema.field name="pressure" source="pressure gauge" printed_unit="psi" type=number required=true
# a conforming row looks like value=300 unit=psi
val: value=10 unit=psi
